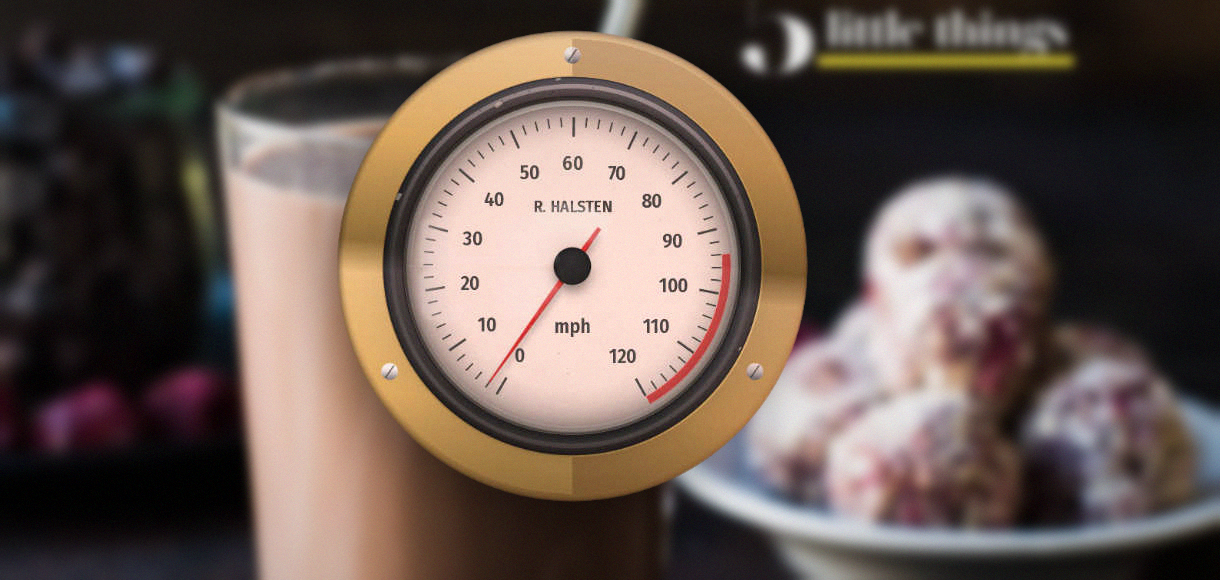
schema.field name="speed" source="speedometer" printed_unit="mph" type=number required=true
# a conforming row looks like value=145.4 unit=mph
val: value=2 unit=mph
